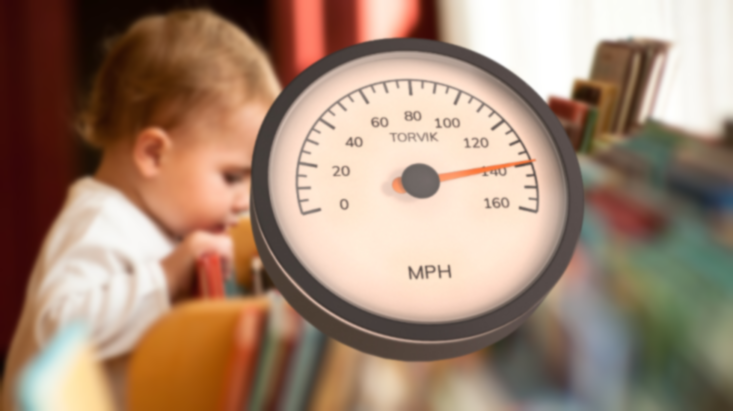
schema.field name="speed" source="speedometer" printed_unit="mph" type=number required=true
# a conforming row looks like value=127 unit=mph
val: value=140 unit=mph
